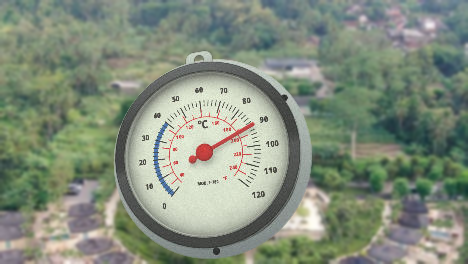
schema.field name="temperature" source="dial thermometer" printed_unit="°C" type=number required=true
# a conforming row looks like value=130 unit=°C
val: value=90 unit=°C
